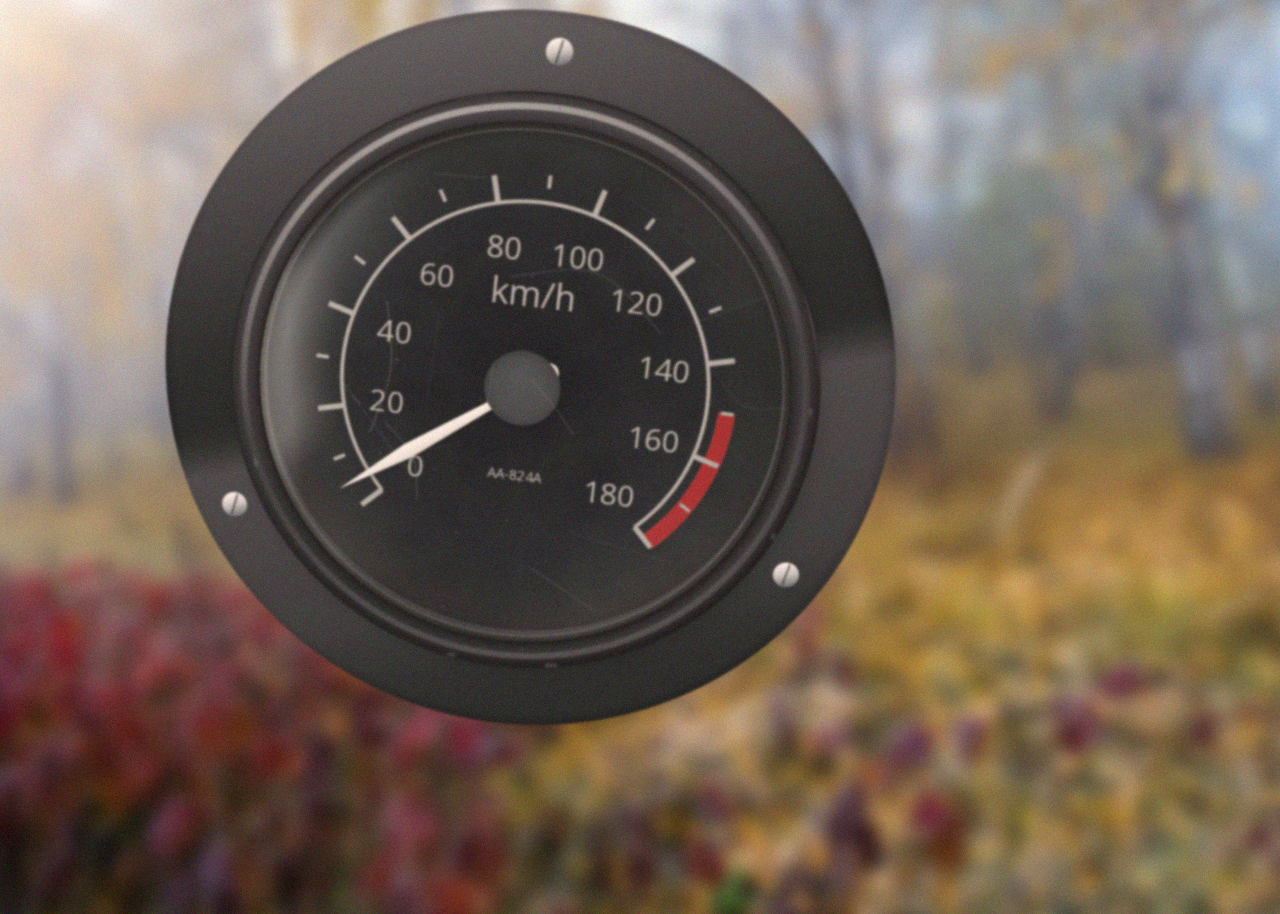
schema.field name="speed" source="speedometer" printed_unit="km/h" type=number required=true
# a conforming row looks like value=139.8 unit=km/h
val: value=5 unit=km/h
